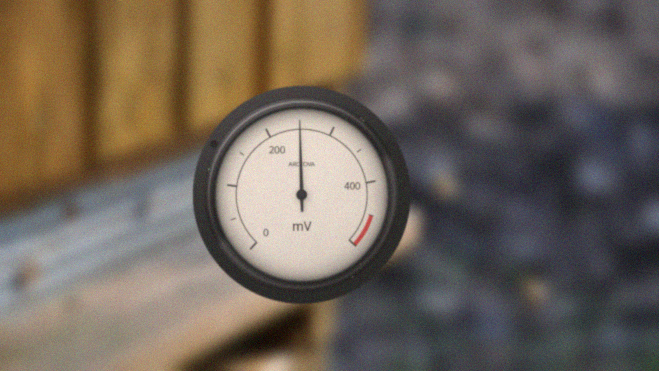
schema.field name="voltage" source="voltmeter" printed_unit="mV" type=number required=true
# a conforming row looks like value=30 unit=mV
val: value=250 unit=mV
